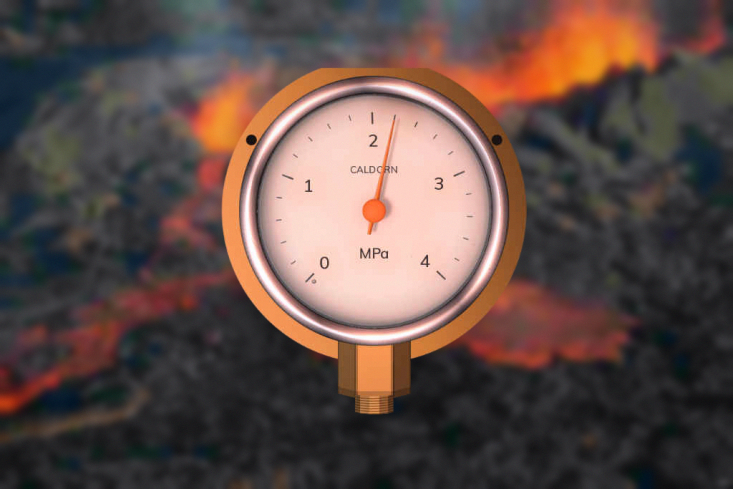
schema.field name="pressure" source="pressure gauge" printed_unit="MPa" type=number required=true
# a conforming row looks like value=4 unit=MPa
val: value=2.2 unit=MPa
